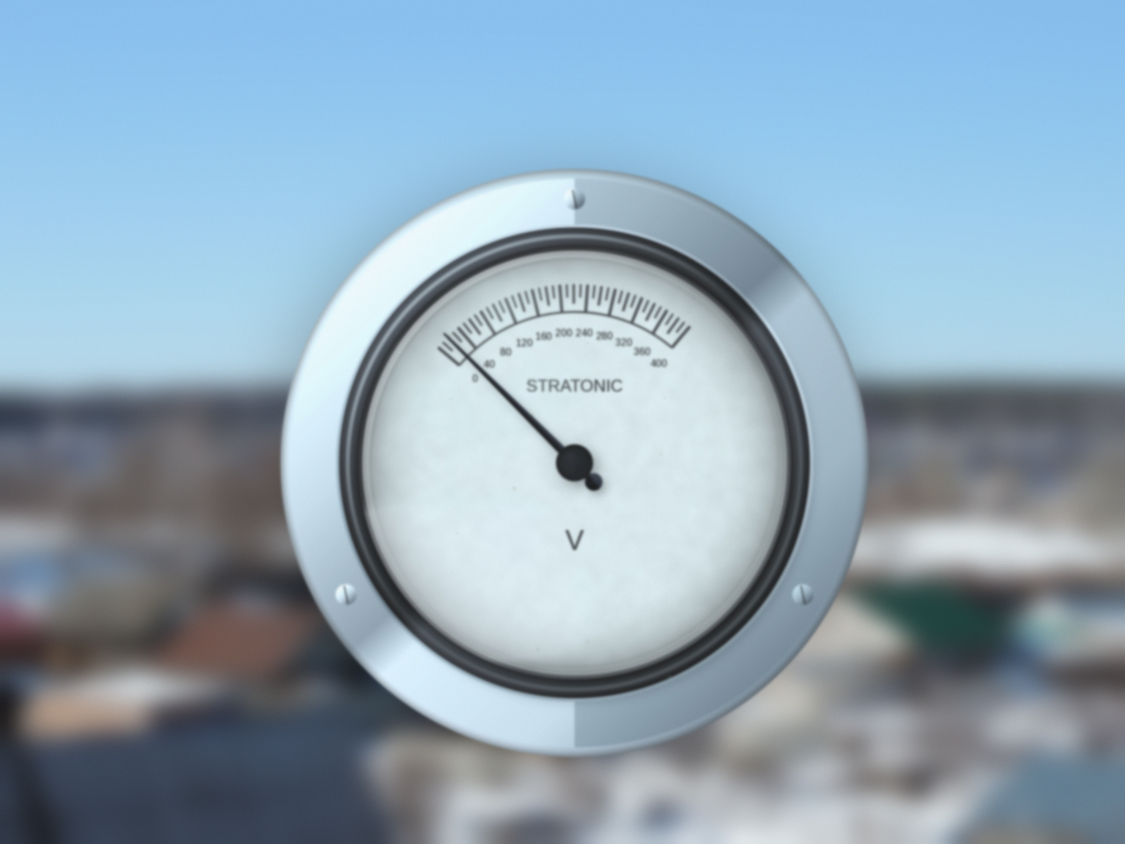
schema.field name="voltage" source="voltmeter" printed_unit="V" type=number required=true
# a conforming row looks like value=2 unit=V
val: value=20 unit=V
